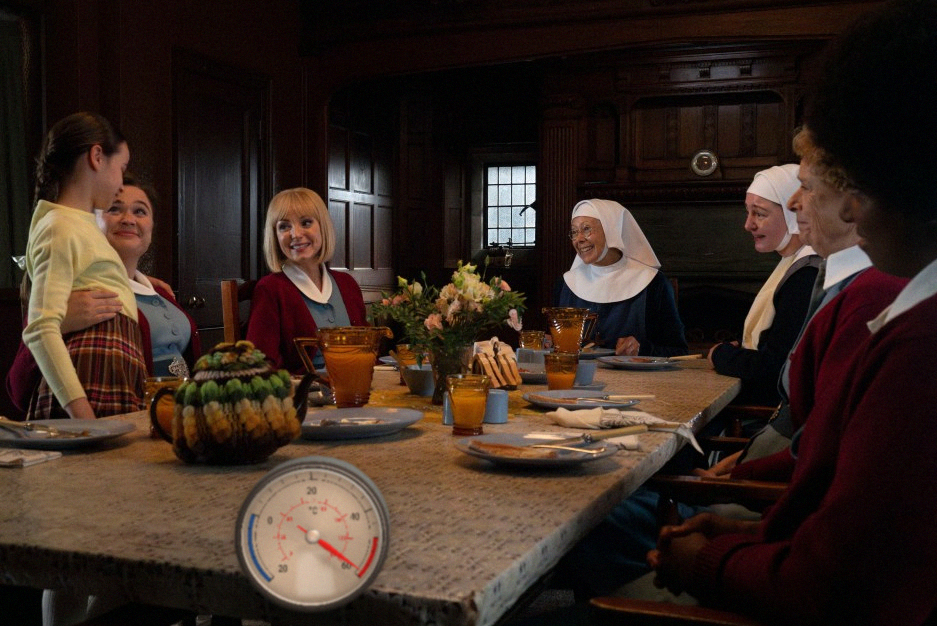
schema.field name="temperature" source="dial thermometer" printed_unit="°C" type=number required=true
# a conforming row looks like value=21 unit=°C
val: value=58 unit=°C
